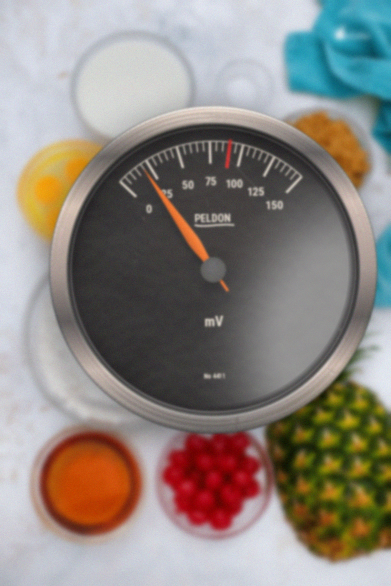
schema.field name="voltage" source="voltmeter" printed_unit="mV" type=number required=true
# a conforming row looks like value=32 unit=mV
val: value=20 unit=mV
